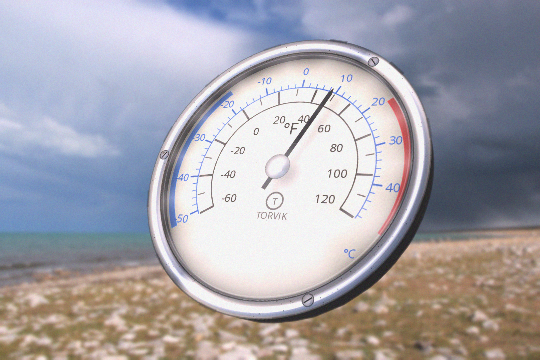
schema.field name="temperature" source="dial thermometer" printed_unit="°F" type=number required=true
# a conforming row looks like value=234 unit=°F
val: value=50 unit=°F
